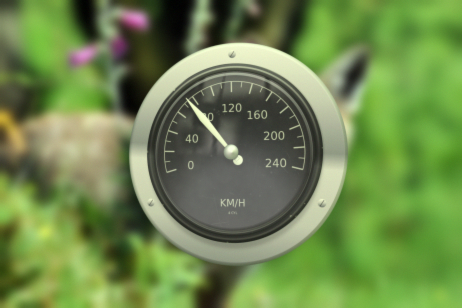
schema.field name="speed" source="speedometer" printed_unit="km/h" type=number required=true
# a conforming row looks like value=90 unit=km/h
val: value=75 unit=km/h
